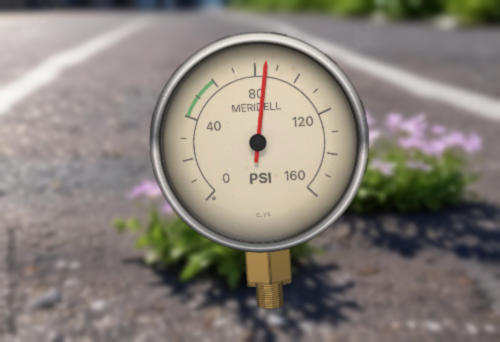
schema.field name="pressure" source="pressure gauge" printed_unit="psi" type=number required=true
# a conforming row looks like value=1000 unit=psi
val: value=85 unit=psi
